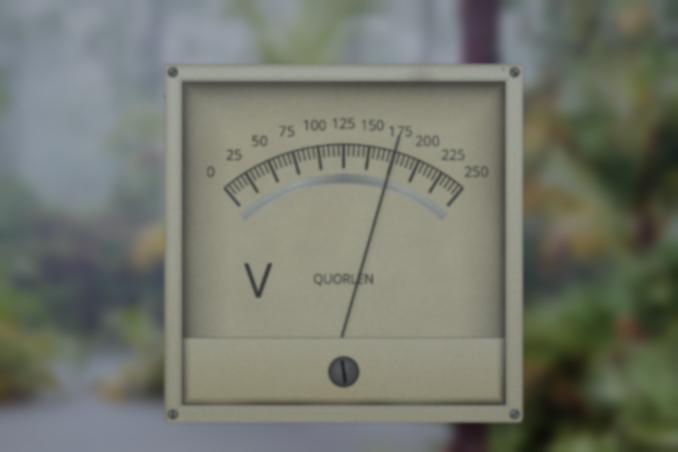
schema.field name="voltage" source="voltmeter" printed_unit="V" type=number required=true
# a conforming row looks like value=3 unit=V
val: value=175 unit=V
